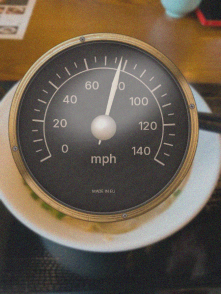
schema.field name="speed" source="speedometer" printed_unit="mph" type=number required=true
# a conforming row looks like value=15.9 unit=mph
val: value=77.5 unit=mph
